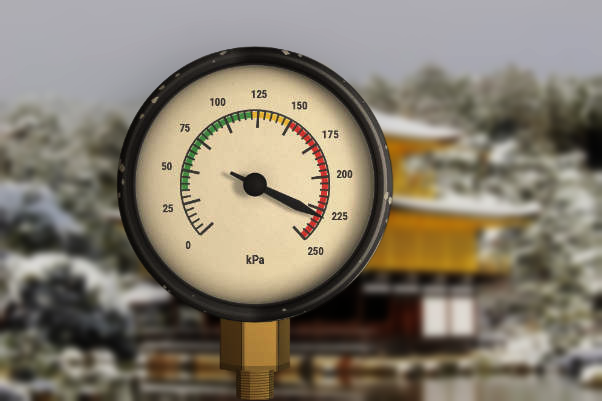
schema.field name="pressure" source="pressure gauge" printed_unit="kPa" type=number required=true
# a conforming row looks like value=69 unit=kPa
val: value=230 unit=kPa
